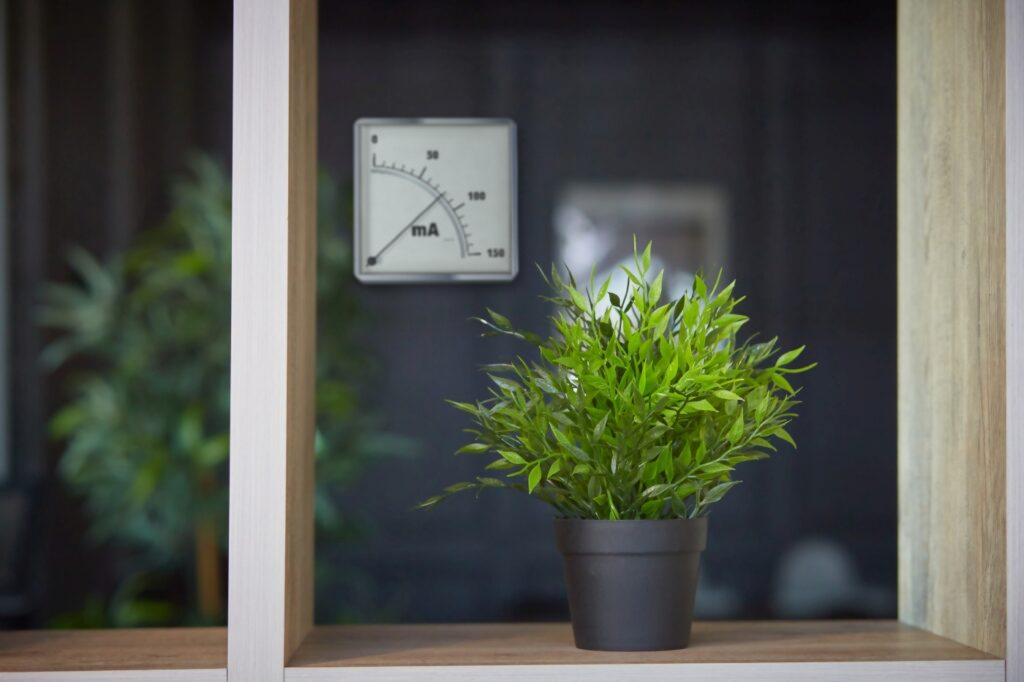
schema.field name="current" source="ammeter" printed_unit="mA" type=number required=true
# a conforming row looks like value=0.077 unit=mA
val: value=80 unit=mA
